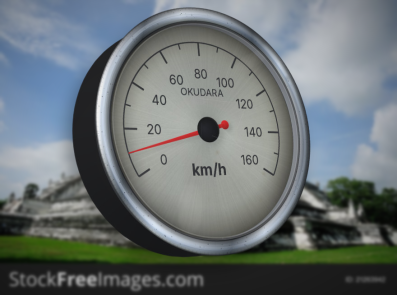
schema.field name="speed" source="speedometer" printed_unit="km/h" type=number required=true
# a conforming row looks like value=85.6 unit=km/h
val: value=10 unit=km/h
